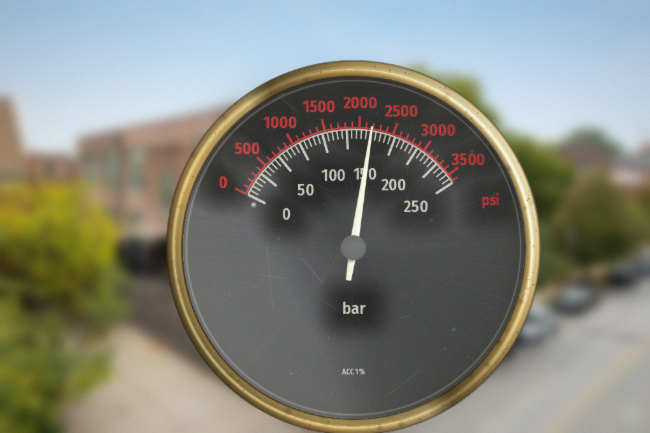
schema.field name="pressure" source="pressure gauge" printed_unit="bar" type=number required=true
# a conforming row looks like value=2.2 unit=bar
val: value=150 unit=bar
